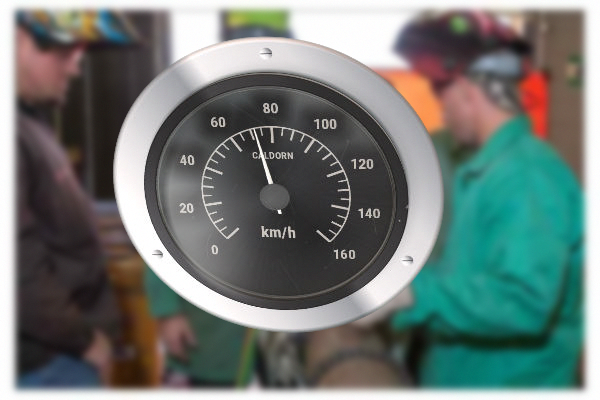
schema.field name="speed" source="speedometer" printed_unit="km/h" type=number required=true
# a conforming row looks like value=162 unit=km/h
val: value=72.5 unit=km/h
